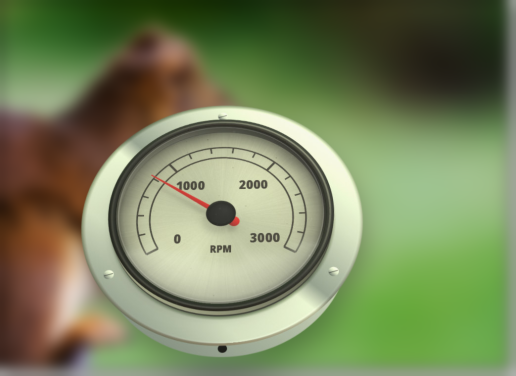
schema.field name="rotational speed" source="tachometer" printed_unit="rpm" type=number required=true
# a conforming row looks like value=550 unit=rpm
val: value=800 unit=rpm
